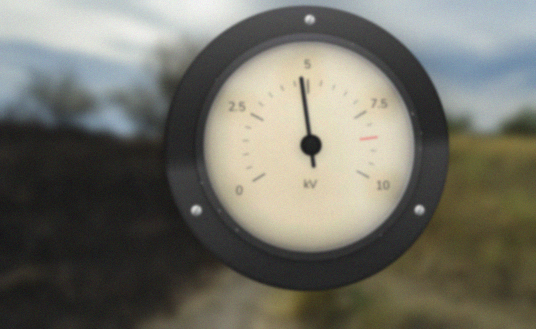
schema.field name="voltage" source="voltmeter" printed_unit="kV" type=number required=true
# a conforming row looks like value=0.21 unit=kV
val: value=4.75 unit=kV
